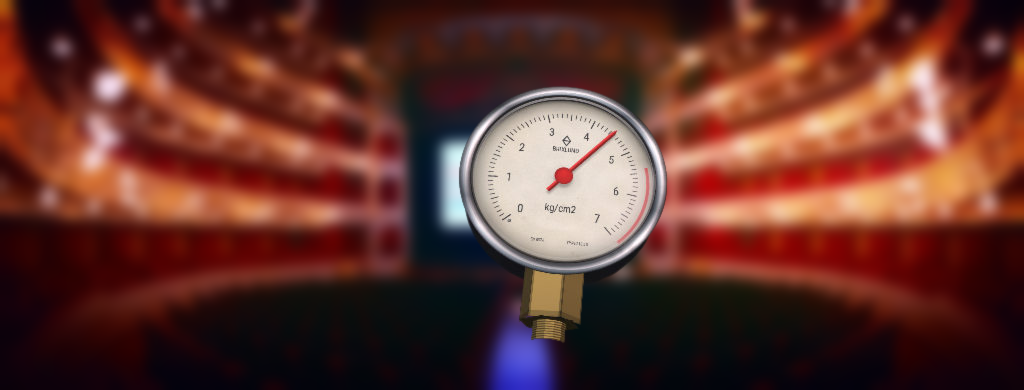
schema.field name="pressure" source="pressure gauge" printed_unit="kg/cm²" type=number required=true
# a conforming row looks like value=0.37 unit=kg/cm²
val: value=4.5 unit=kg/cm²
